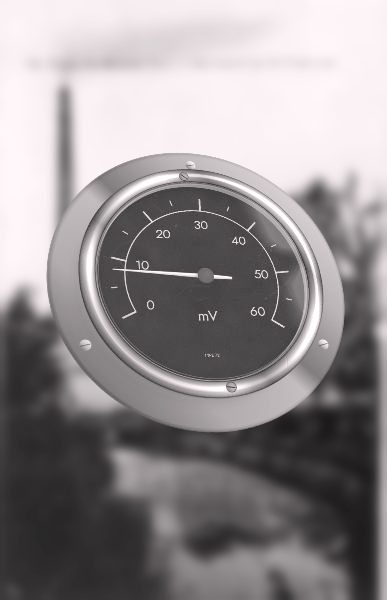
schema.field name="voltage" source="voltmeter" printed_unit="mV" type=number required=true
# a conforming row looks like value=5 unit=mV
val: value=7.5 unit=mV
